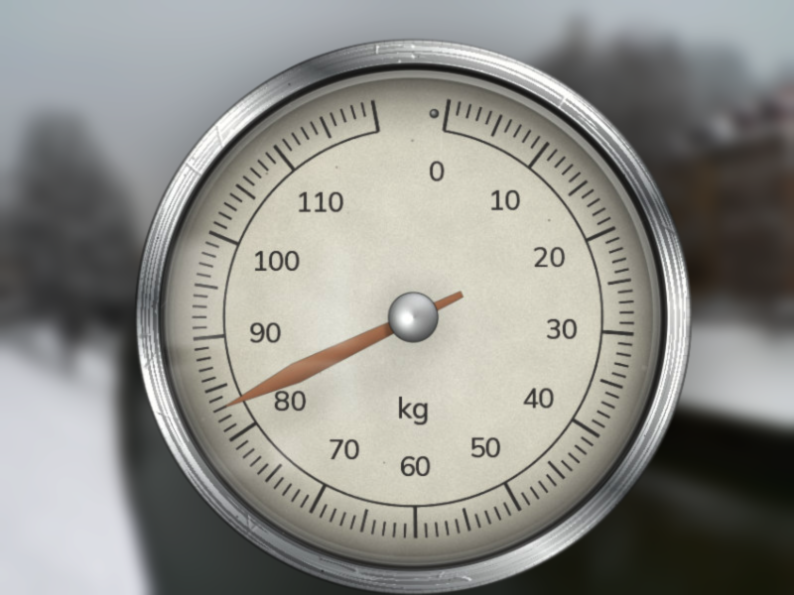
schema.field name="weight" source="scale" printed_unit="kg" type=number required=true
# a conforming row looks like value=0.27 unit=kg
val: value=83 unit=kg
